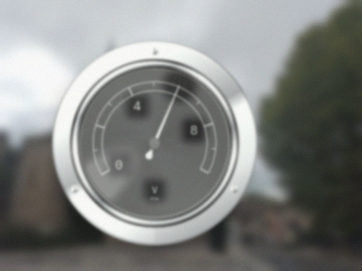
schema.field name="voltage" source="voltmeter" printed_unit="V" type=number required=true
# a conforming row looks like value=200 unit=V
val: value=6 unit=V
